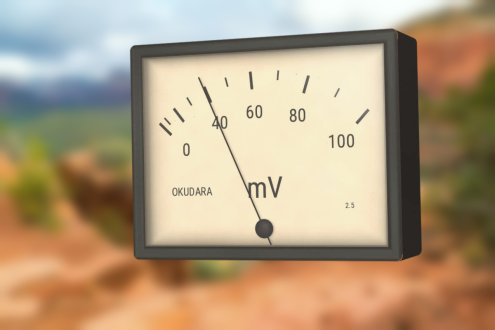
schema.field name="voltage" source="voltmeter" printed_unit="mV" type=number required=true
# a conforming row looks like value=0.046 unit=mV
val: value=40 unit=mV
